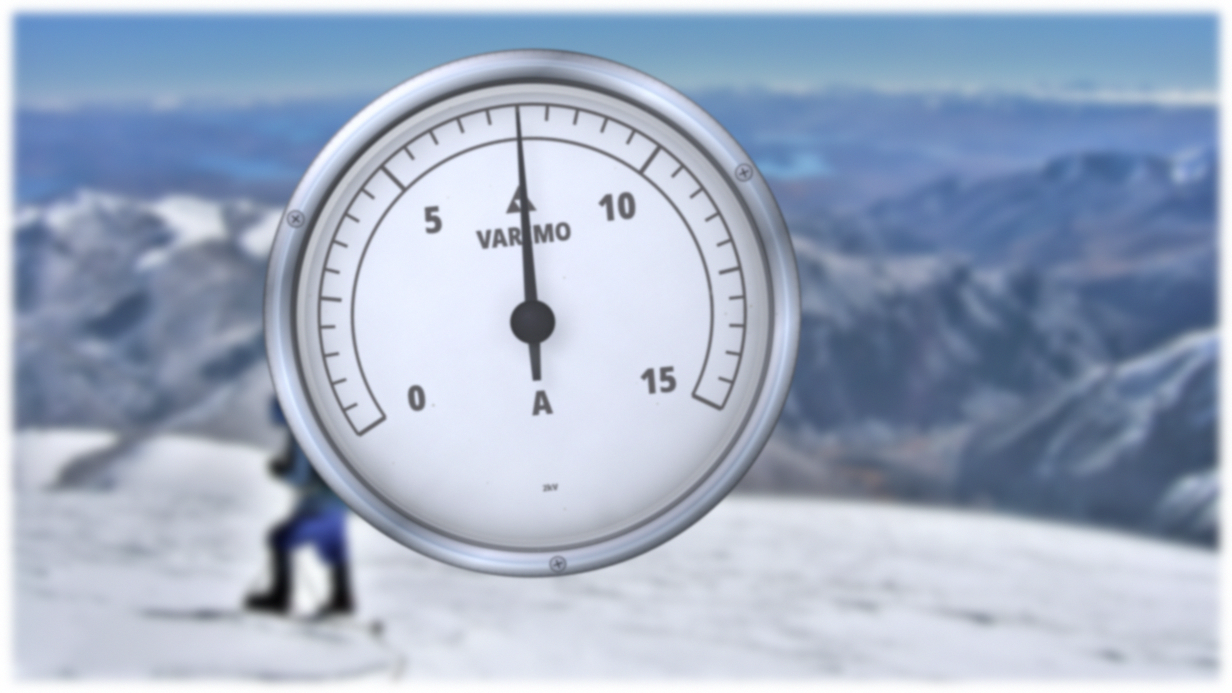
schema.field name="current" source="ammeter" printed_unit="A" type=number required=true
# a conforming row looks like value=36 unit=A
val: value=7.5 unit=A
